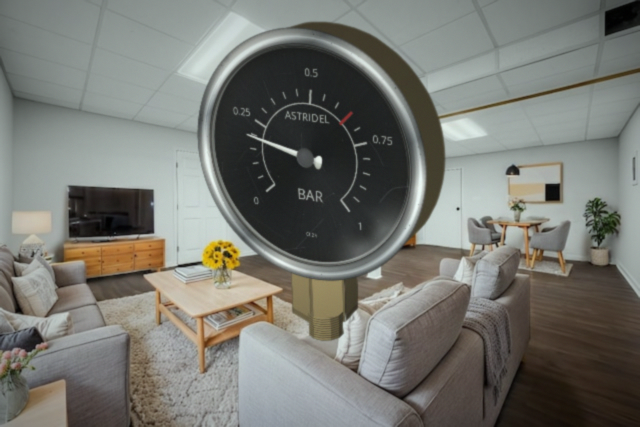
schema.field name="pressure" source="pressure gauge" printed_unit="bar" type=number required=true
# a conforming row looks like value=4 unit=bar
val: value=0.2 unit=bar
